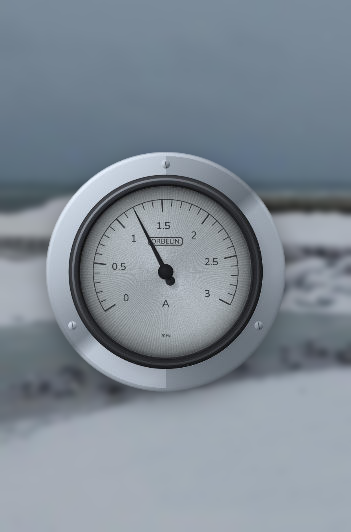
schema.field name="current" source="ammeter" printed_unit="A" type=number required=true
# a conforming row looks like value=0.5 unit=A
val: value=1.2 unit=A
